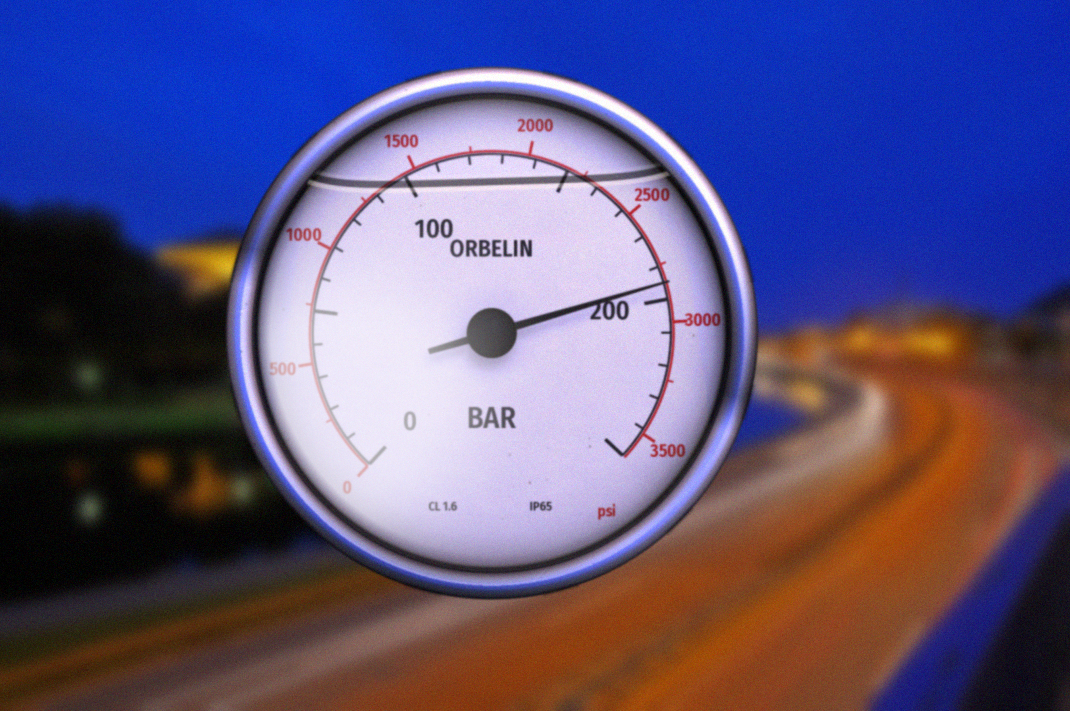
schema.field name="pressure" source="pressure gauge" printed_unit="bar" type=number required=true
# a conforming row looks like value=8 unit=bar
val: value=195 unit=bar
